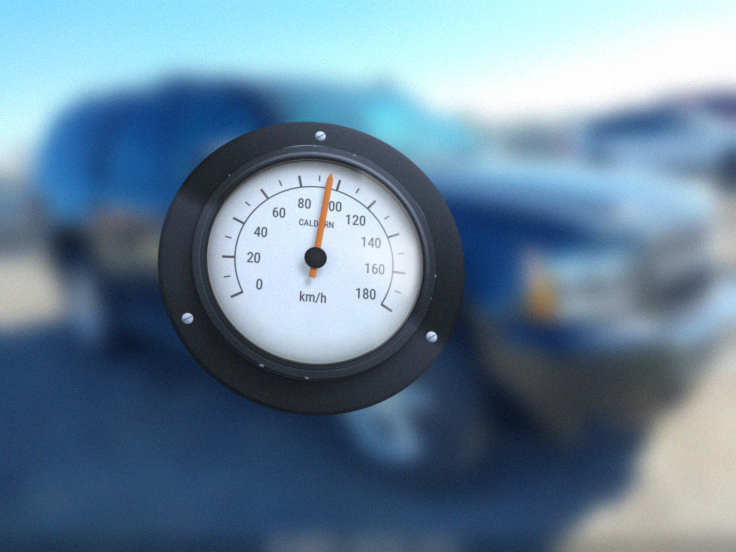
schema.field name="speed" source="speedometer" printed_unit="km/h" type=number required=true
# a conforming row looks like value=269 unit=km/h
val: value=95 unit=km/h
